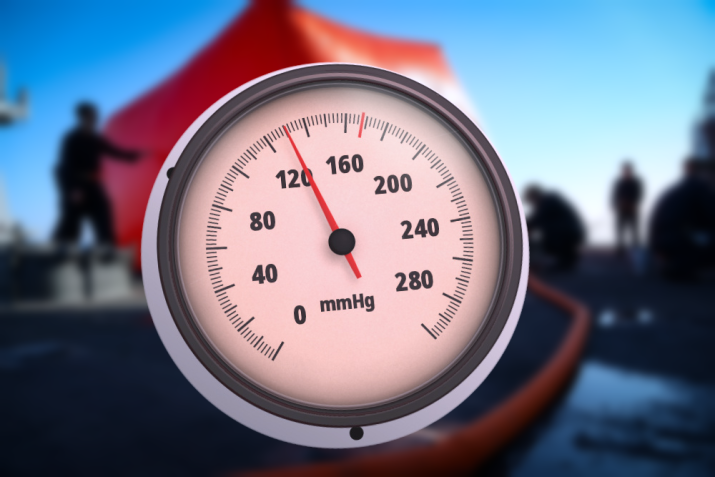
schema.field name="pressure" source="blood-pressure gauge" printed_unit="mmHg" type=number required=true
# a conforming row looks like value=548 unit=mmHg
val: value=130 unit=mmHg
